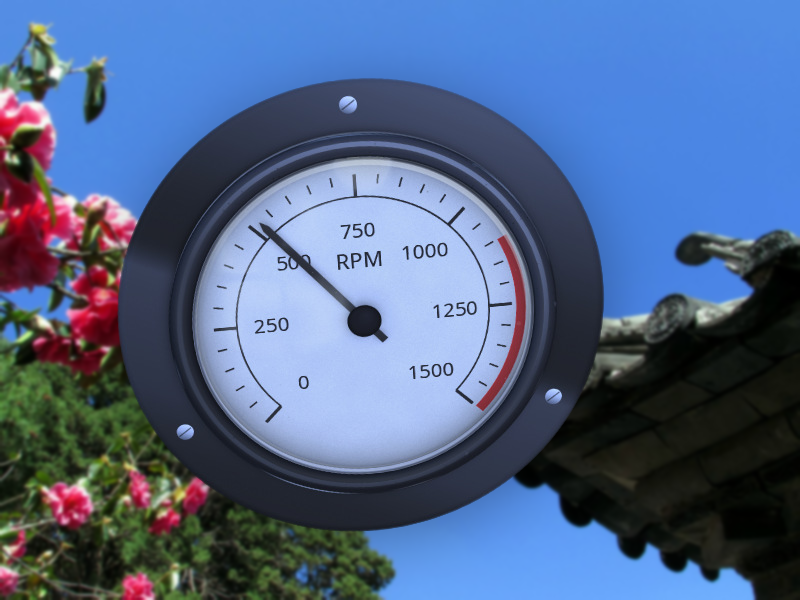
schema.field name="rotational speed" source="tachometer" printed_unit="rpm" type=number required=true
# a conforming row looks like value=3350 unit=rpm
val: value=525 unit=rpm
